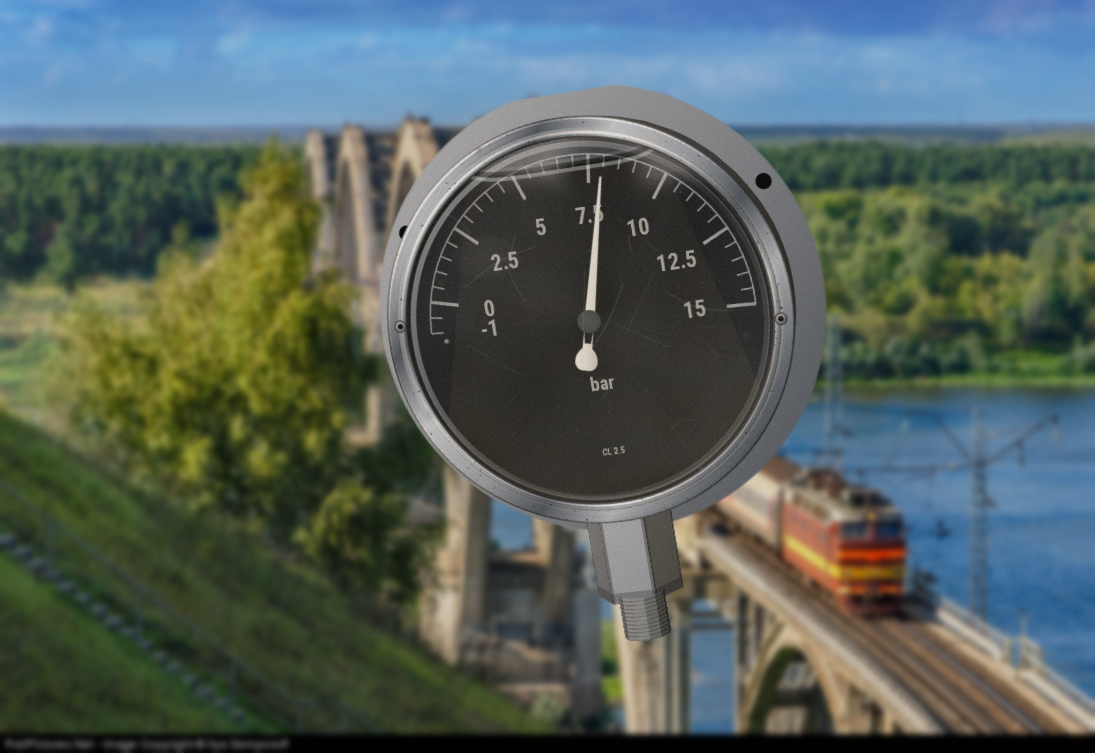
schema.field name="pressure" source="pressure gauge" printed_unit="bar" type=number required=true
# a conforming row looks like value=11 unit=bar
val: value=8 unit=bar
